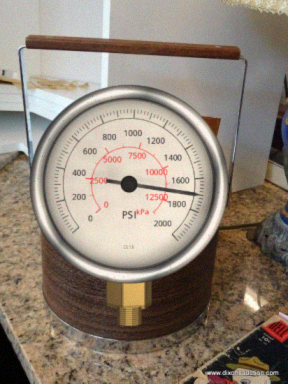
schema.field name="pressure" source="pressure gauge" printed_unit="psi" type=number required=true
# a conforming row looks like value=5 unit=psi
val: value=1700 unit=psi
